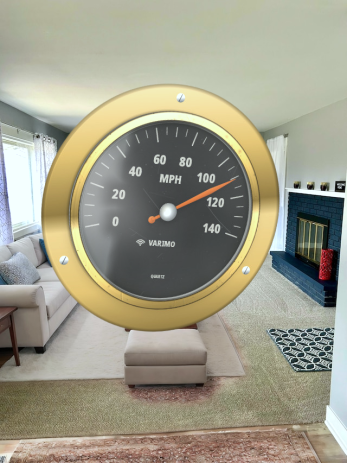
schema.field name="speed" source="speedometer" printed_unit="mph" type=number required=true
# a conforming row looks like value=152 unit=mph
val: value=110 unit=mph
